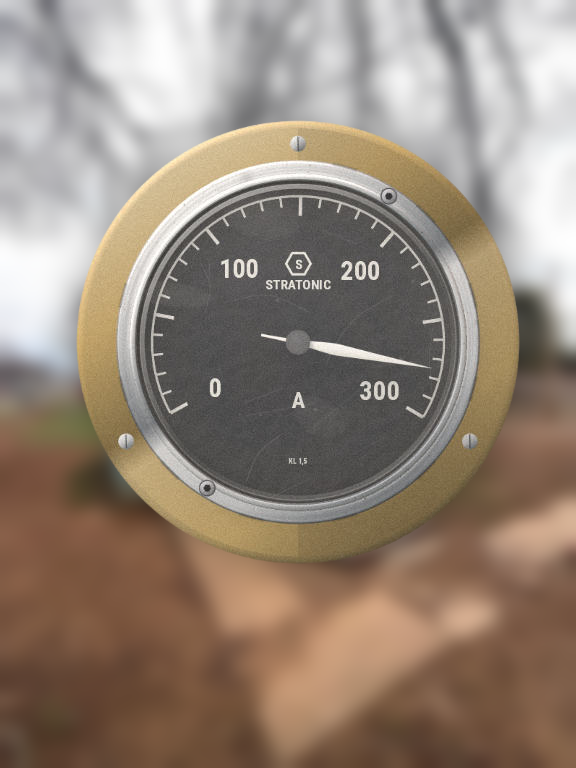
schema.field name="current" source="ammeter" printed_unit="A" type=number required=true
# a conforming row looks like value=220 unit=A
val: value=275 unit=A
